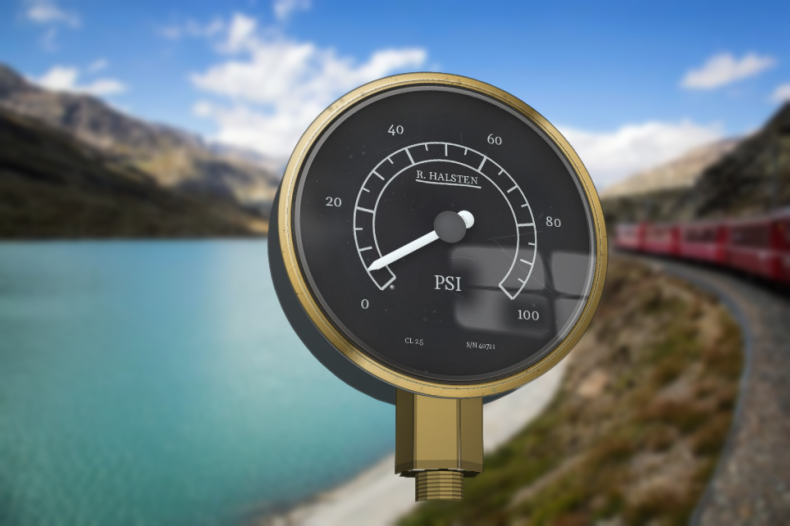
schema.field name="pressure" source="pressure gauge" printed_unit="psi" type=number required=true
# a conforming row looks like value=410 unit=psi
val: value=5 unit=psi
